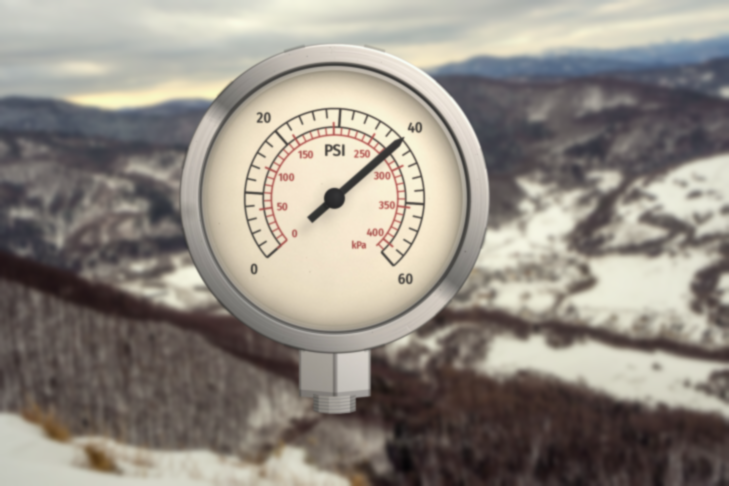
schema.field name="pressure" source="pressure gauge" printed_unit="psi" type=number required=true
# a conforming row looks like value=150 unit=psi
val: value=40 unit=psi
